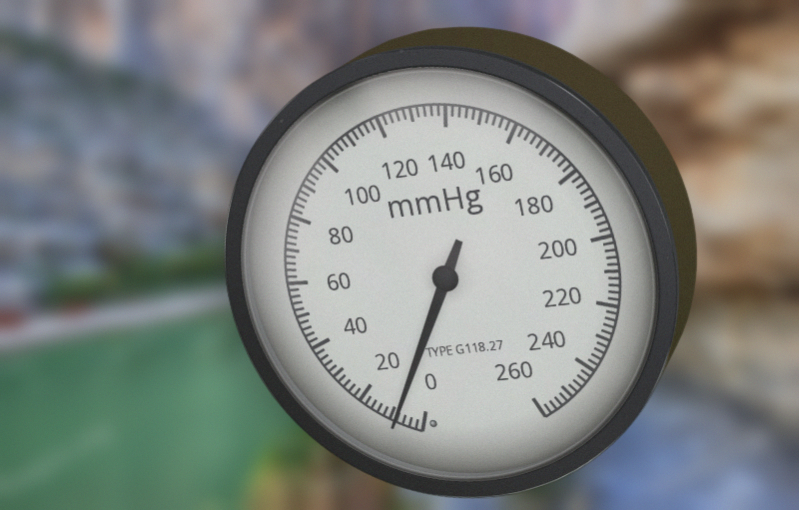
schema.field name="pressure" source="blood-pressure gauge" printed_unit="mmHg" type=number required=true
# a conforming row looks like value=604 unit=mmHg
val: value=8 unit=mmHg
